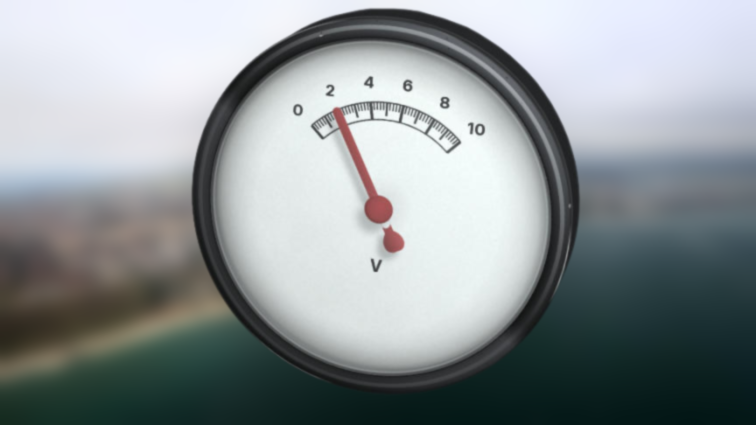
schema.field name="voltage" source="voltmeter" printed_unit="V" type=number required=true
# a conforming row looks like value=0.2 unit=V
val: value=2 unit=V
